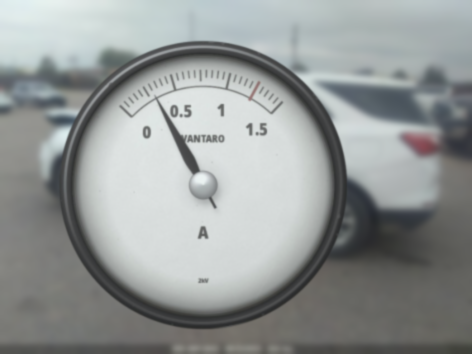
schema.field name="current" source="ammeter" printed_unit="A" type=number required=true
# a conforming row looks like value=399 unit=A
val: value=0.3 unit=A
